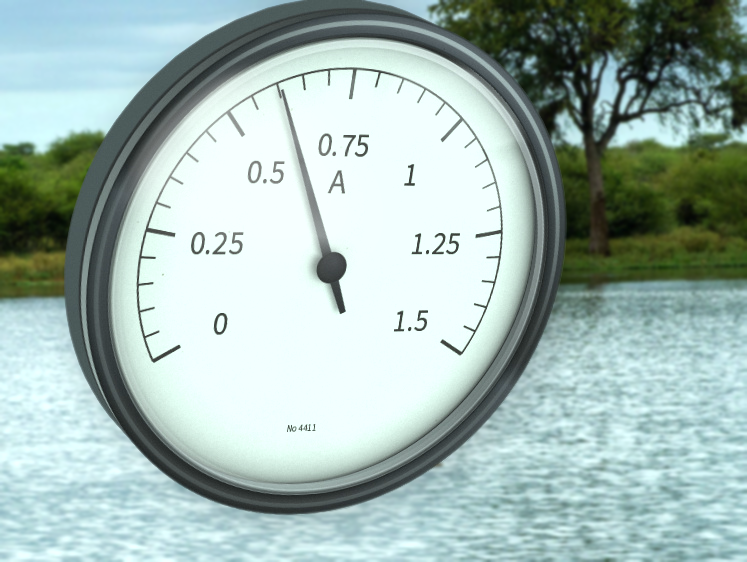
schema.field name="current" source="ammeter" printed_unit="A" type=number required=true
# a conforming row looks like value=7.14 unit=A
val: value=0.6 unit=A
